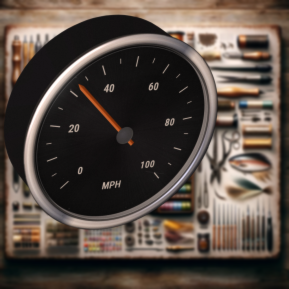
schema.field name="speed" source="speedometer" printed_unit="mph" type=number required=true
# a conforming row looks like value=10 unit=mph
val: value=32.5 unit=mph
